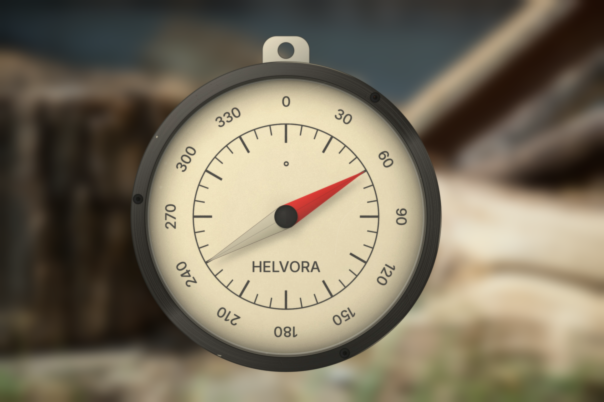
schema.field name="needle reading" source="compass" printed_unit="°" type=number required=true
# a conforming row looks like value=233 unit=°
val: value=60 unit=°
